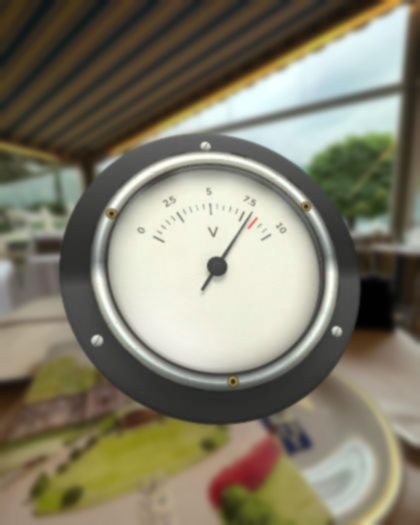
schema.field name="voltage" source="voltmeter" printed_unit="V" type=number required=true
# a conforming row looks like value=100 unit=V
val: value=8 unit=V
